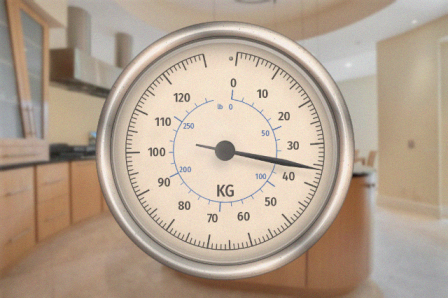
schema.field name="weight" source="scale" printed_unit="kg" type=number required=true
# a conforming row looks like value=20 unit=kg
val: value=36 unit=kg
